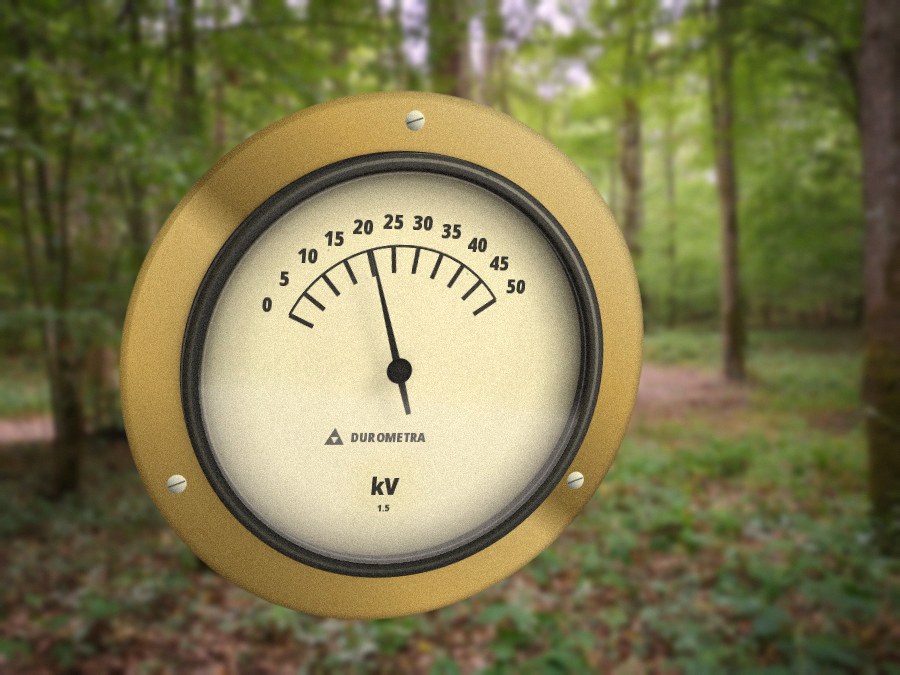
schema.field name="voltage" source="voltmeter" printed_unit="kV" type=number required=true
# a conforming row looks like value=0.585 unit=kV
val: value=20 unit=kV
